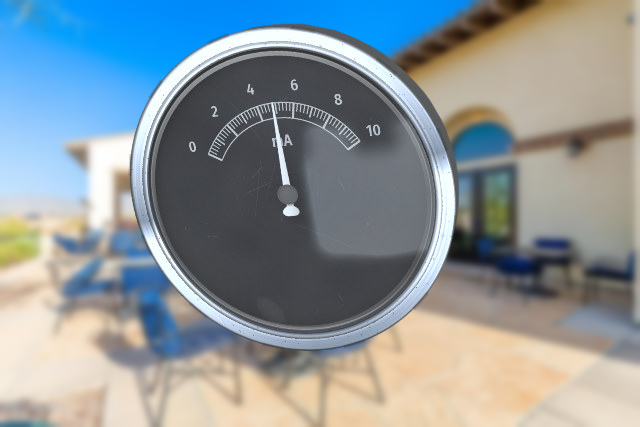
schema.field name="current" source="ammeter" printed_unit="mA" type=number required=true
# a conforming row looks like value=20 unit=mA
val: value=5 unit=mA
